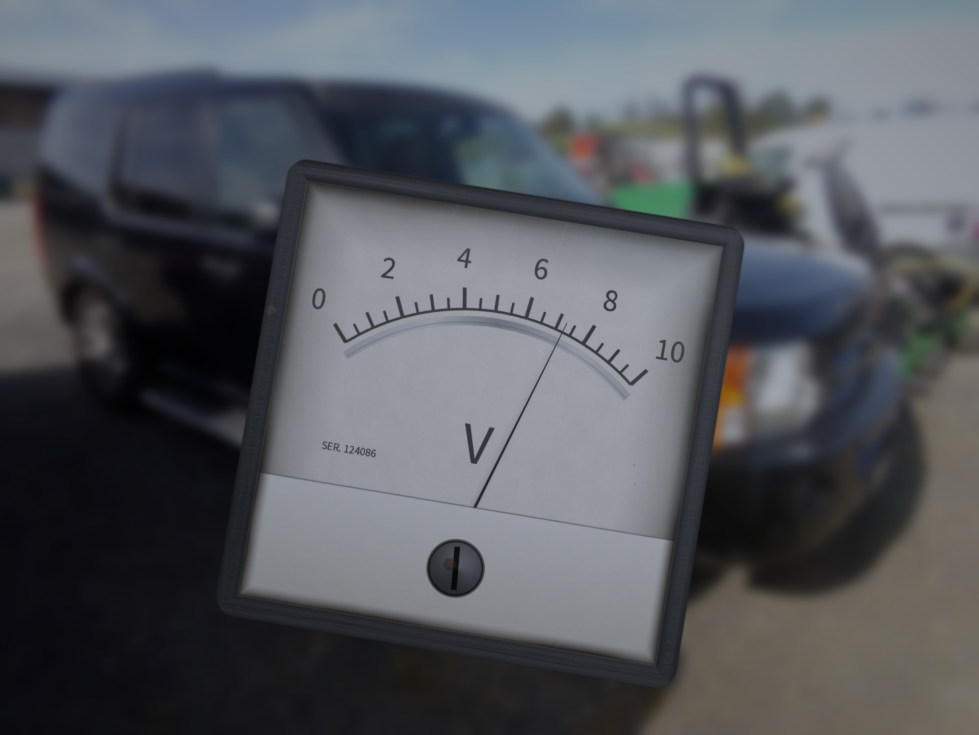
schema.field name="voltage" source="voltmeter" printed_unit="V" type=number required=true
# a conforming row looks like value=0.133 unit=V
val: value=7.25 unit=V
